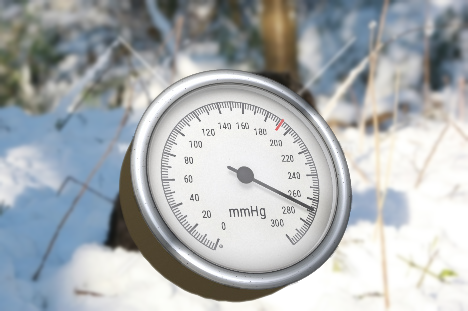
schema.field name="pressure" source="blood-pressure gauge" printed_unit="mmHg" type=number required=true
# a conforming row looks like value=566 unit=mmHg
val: value=270 unit=mmHg
